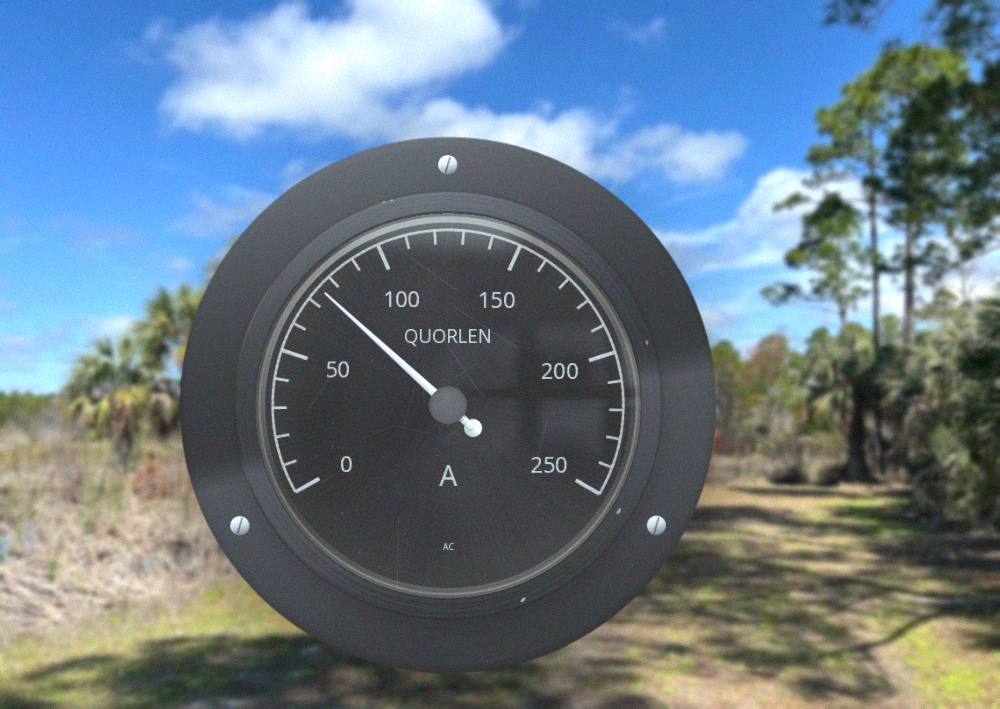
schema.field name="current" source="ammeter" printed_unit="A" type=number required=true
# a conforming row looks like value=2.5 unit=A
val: value=75 unit=A
